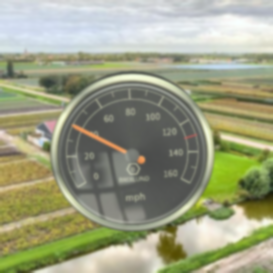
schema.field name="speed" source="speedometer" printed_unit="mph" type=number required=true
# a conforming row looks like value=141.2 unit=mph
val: value=40 unit=mph
